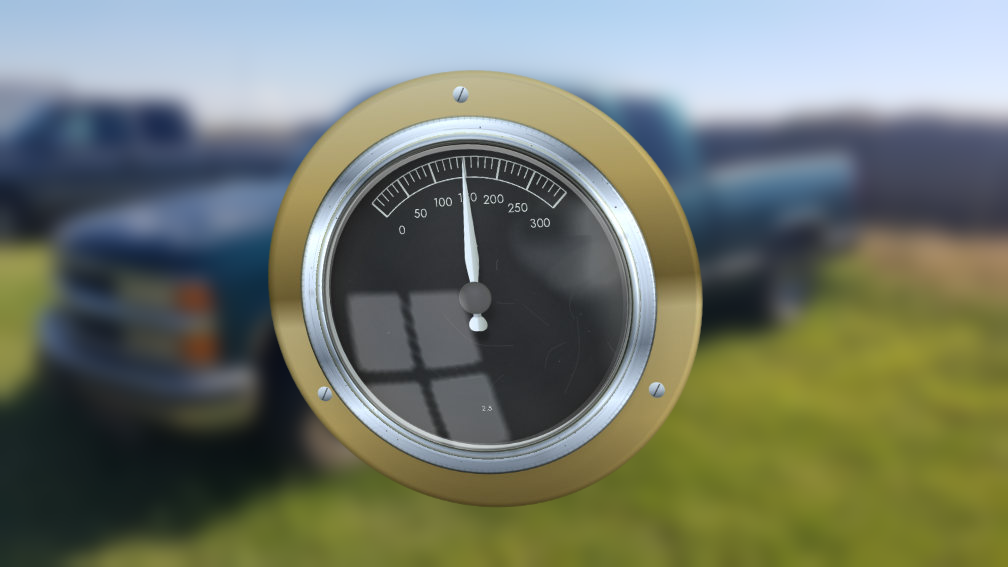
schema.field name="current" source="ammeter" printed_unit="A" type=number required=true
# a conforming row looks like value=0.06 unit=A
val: value=150 unit=A
